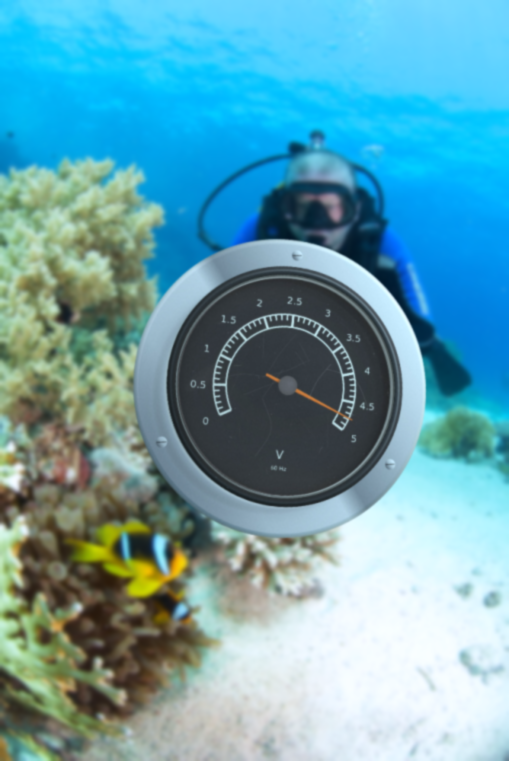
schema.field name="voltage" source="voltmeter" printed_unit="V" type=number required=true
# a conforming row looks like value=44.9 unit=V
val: value=4.8 unit=V
